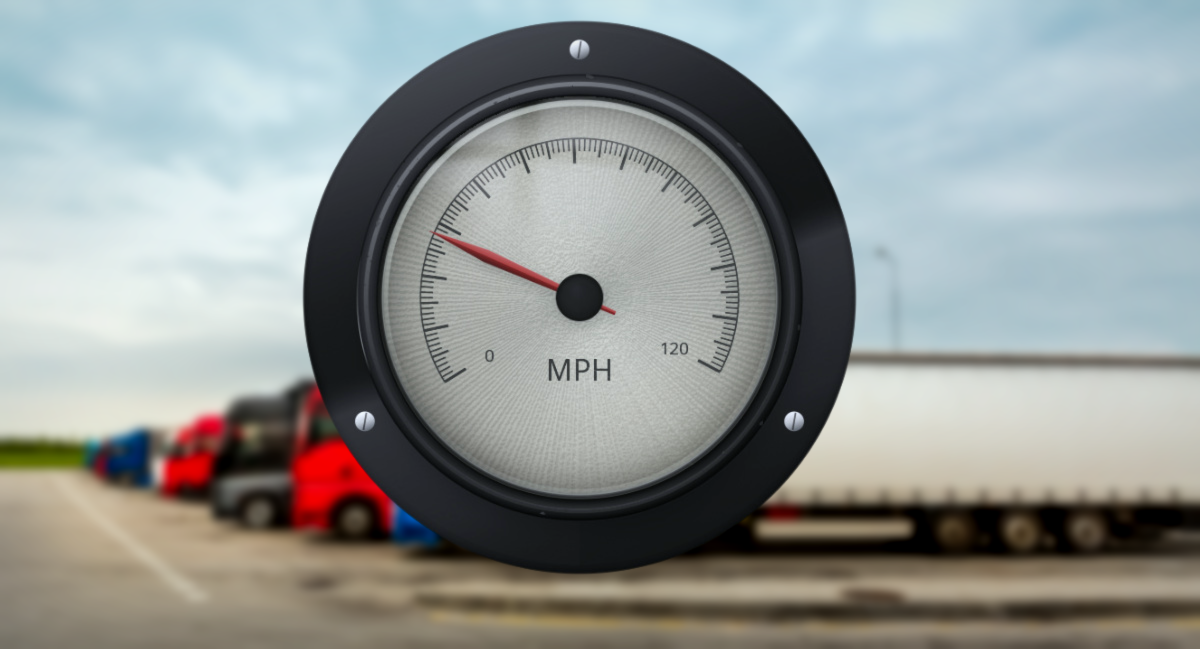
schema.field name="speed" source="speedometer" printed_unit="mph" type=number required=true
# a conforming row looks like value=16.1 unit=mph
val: value=28 unit=mph
